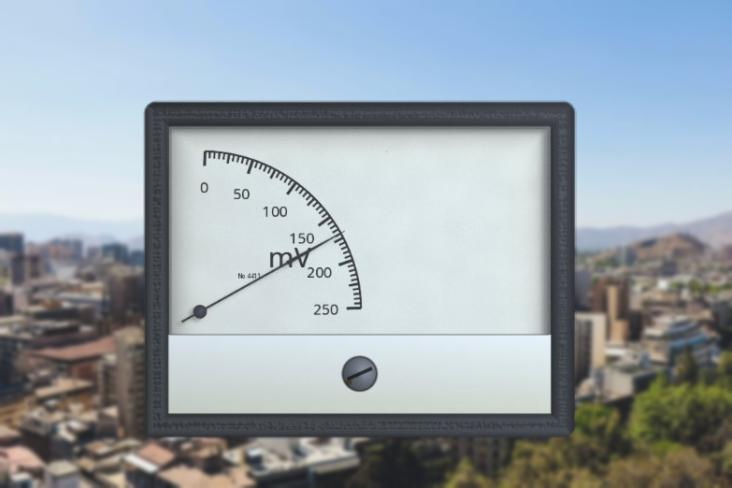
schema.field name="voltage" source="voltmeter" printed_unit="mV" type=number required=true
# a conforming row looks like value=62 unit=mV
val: value=170 unit=mV
